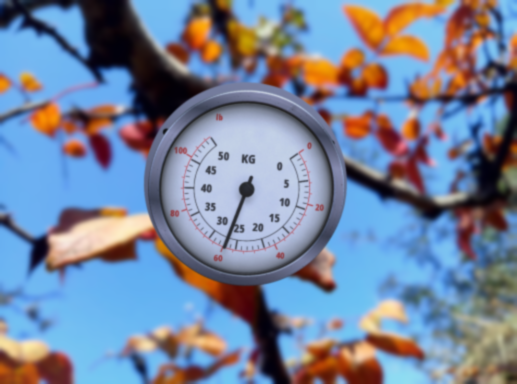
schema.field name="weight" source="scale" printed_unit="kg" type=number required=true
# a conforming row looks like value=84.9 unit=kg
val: value=27 unit=kg
